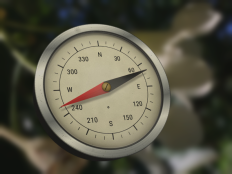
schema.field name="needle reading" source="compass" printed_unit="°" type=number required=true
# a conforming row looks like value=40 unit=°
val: value=250 unit=°
